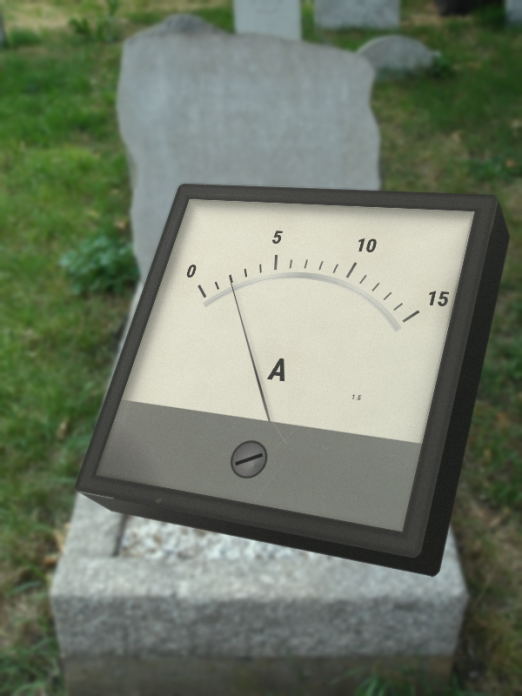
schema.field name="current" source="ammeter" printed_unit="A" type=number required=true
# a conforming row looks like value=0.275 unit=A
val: value=2 unit=A
